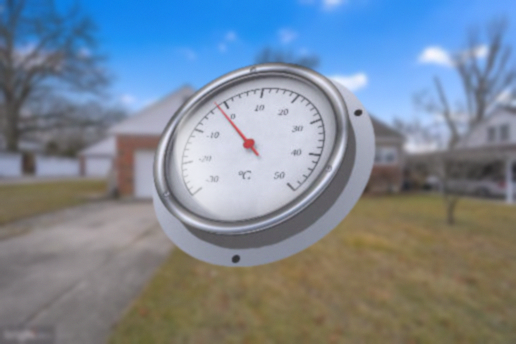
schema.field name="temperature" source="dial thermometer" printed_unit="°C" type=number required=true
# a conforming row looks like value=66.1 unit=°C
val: value=-2 unit=°C
